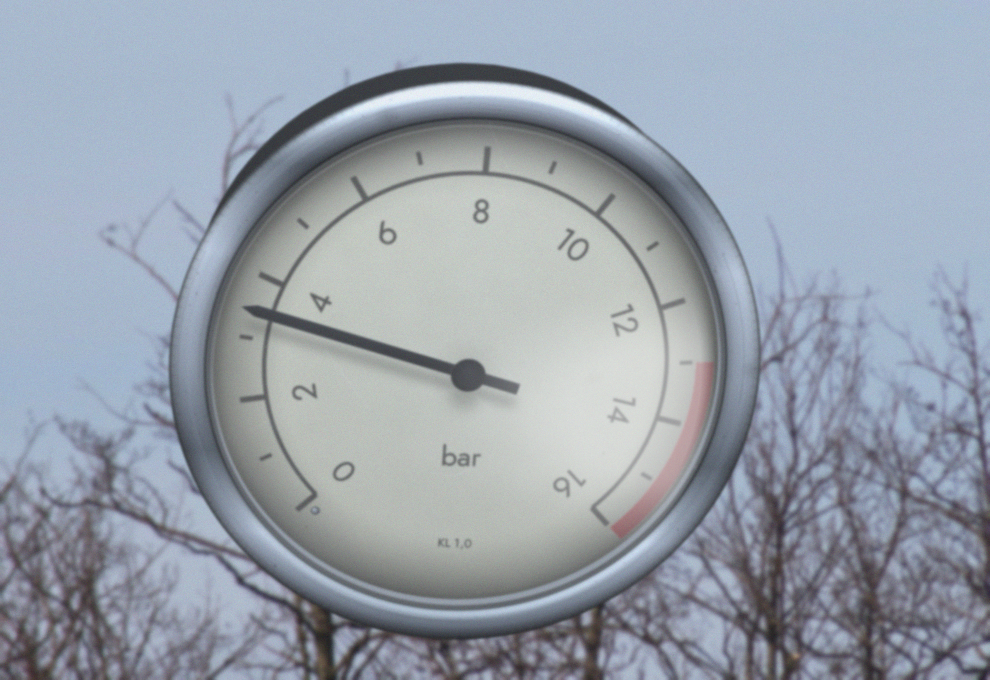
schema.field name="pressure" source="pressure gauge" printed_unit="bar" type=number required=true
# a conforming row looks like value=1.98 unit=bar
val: value=3.5 unit=bar
